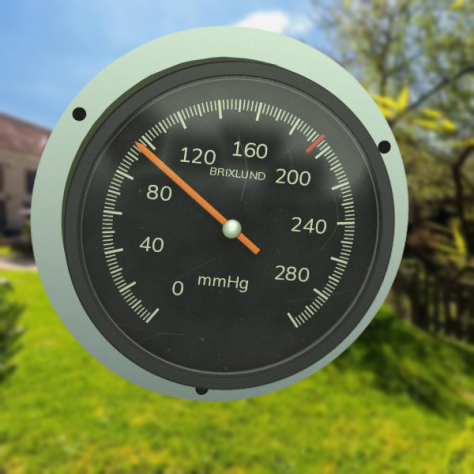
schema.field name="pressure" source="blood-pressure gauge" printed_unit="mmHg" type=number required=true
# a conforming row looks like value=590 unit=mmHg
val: value=96 unit=mmHg
